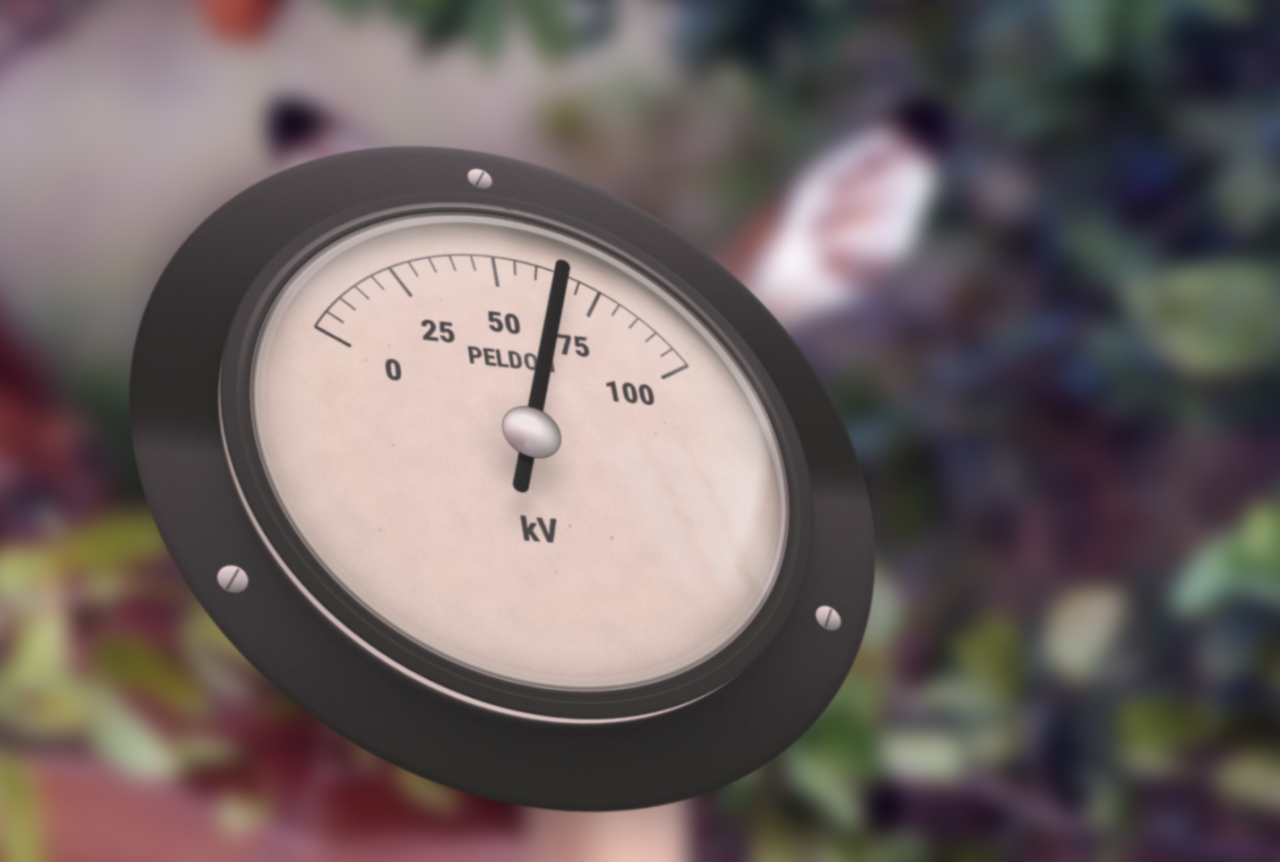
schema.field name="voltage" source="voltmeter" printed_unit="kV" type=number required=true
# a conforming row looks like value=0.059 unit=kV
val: value=65 unit=kV
